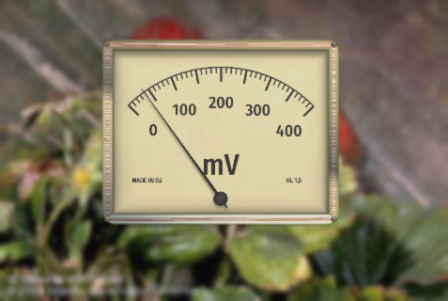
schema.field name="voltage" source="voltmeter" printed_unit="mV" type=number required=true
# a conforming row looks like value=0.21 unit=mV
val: value=40 unit=mV
